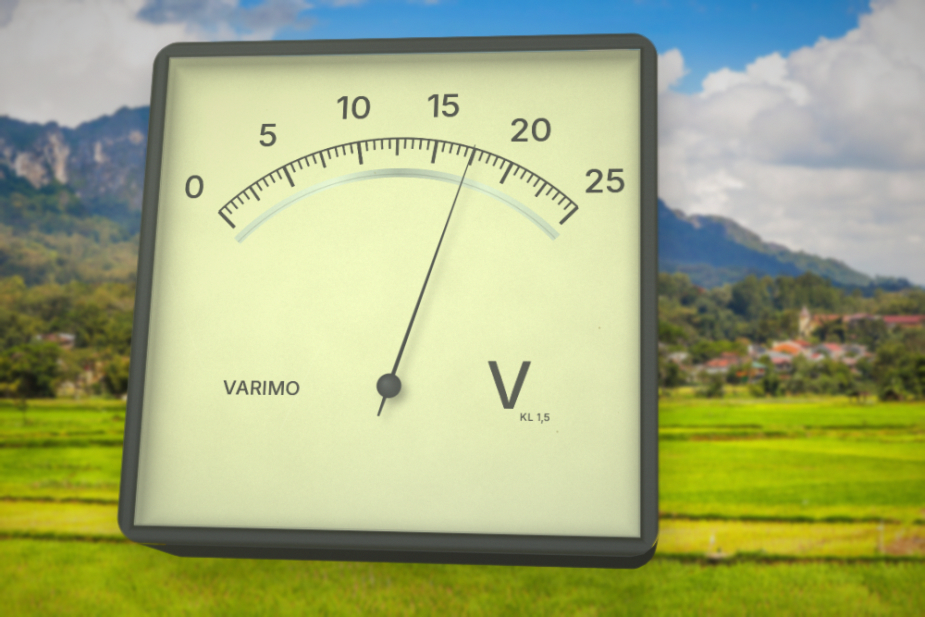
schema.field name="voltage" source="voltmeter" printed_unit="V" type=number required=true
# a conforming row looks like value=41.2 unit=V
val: value=17.5 unit=V
